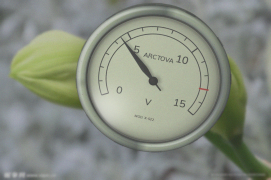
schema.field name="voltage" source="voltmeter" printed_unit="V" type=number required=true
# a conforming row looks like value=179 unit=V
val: value=4.5 unit=V
